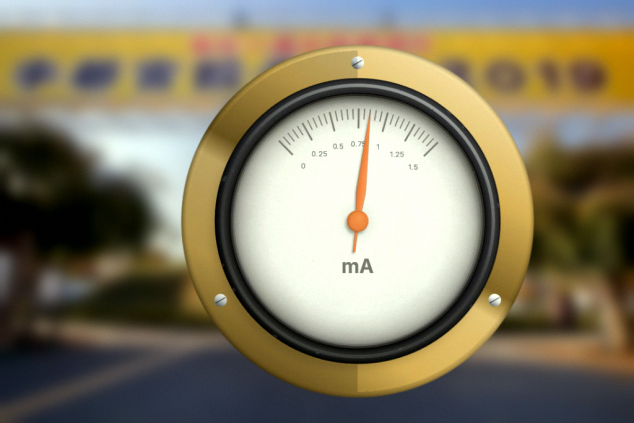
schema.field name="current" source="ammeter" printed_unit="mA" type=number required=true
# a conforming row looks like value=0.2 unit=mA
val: value=0.85 unit=mA
